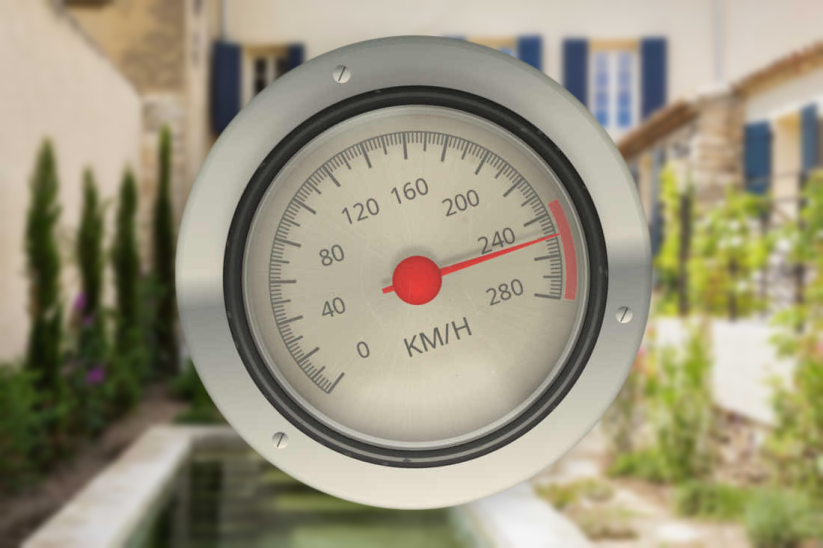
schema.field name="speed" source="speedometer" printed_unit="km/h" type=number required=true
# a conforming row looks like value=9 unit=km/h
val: value=250 unit=km/h
